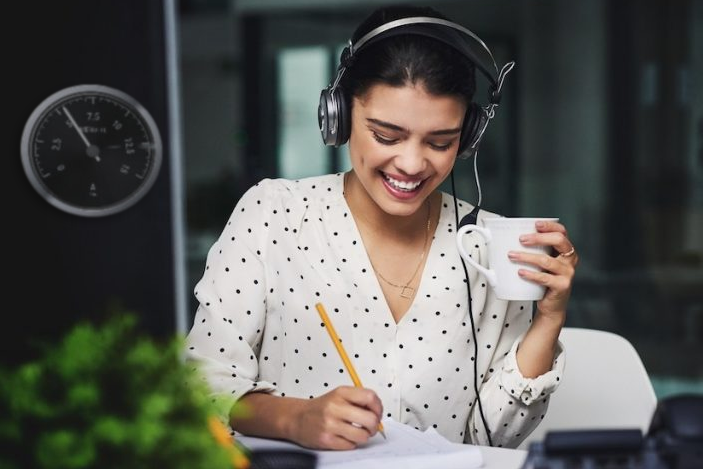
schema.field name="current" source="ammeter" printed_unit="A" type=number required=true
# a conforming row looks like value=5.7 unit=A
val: value=5.5 unit=A
